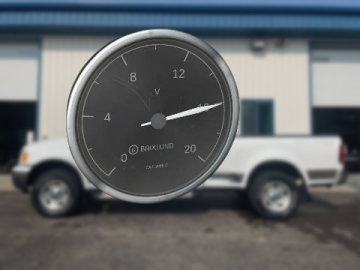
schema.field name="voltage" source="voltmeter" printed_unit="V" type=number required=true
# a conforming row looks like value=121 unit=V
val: value=16 unit=V
